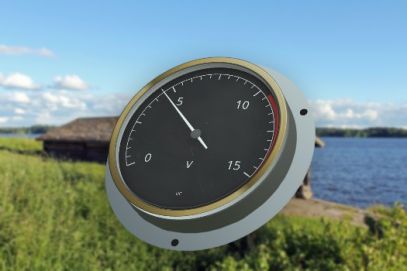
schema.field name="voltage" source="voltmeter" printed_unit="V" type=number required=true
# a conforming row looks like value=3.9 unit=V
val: value=4.5 unit=V
